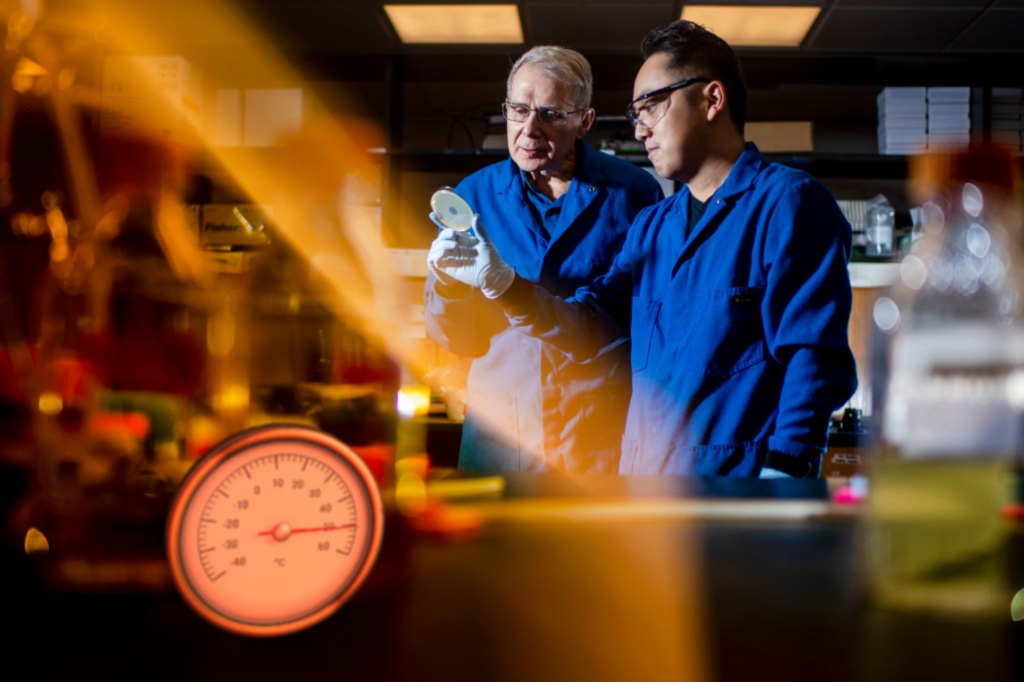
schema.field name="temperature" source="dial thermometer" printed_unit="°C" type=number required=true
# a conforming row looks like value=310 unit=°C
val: value=50 unit=°C
